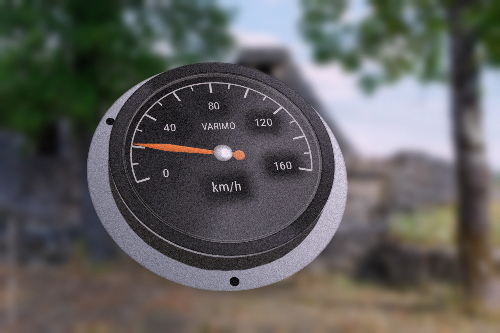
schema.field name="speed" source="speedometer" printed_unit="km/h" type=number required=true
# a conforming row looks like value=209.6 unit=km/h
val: value=20 unit=km/h
